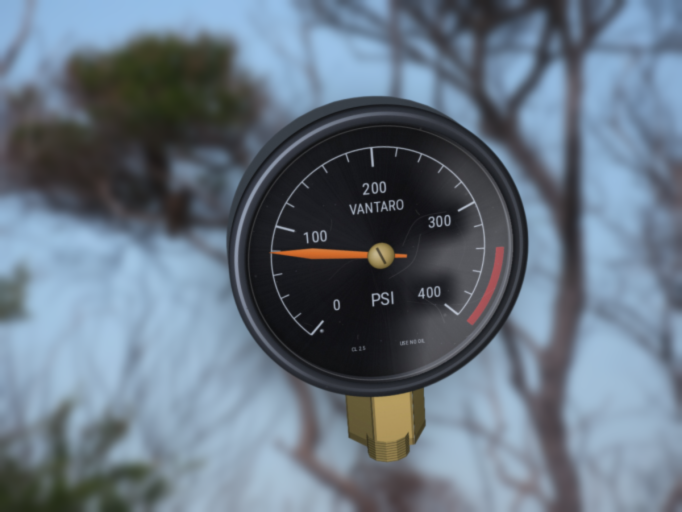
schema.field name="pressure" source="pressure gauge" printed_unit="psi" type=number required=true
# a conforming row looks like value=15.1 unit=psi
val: value=80 unit=psi
